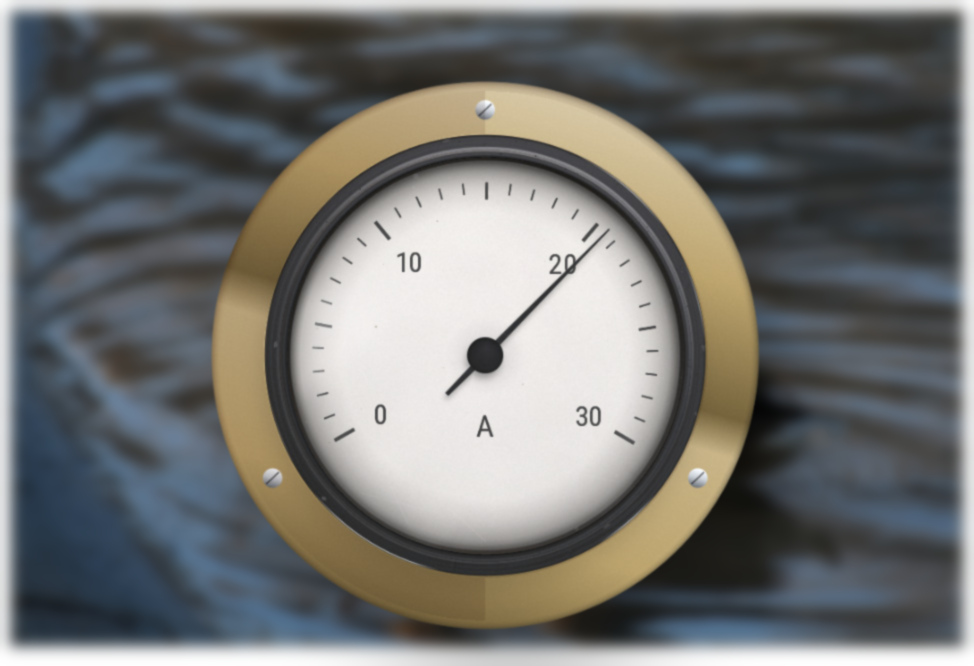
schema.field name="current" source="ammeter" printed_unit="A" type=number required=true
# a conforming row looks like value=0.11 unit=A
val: value=20.5 unit=A
